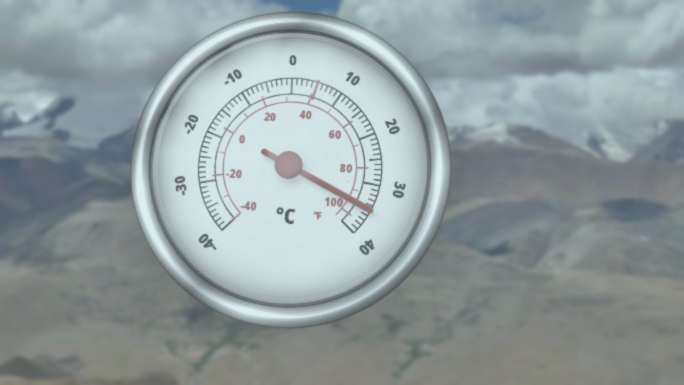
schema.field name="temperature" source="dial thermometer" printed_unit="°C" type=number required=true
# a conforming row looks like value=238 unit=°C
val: value=35 unit=°C
